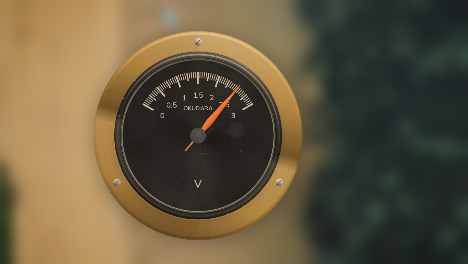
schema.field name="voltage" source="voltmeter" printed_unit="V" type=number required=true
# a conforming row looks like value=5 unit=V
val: value=2.5 unit=V
